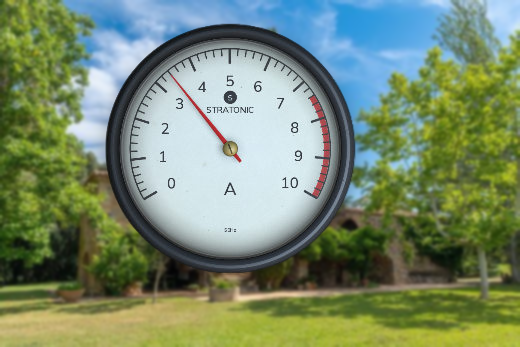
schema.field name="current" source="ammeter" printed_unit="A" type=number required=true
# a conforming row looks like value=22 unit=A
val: value=3.4 unit=A
